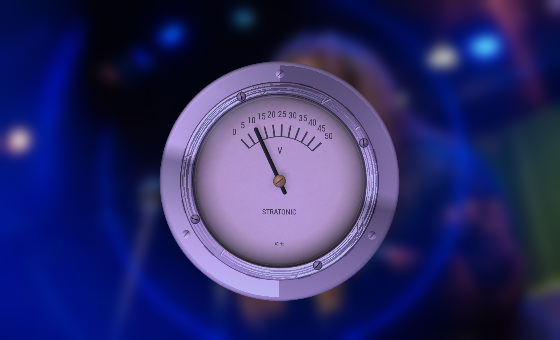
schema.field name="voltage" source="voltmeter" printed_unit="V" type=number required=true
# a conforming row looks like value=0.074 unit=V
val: value=10 unit=V
